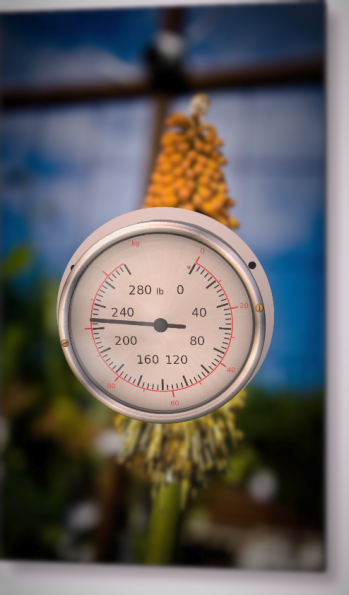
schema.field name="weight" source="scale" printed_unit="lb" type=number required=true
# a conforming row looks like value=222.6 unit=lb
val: value=228 unit=lb
